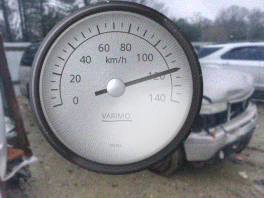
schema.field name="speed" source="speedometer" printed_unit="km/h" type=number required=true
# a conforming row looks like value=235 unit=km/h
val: value=120 unit=km/h
